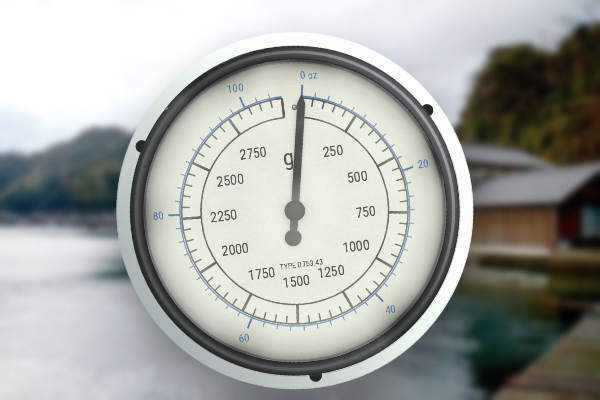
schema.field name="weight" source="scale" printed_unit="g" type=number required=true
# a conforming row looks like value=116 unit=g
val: value=0 unit=g
